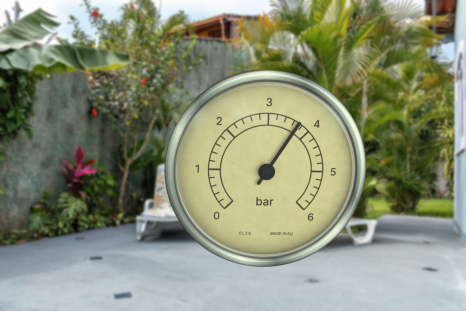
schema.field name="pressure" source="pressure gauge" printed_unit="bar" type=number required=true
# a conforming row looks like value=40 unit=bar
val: value=3.7 unit=bar
